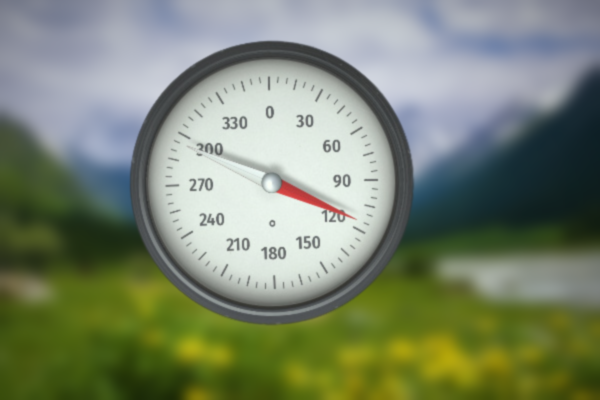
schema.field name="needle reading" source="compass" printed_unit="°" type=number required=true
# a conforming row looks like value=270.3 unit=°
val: value=115 unit=°
